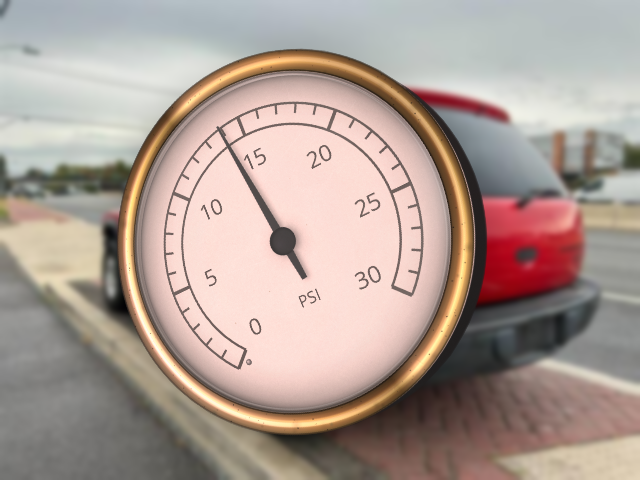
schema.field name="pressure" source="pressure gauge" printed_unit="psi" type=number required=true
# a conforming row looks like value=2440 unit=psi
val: value=14 unit=psi
